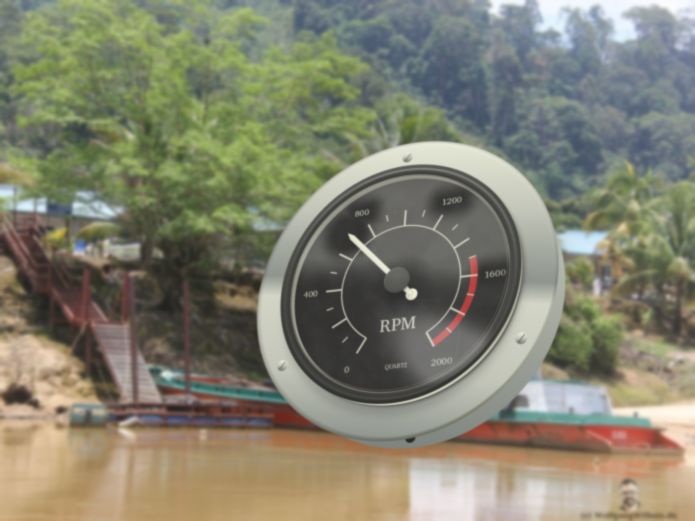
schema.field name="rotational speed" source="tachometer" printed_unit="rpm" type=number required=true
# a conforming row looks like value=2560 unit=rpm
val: value=700 unit=rpm
